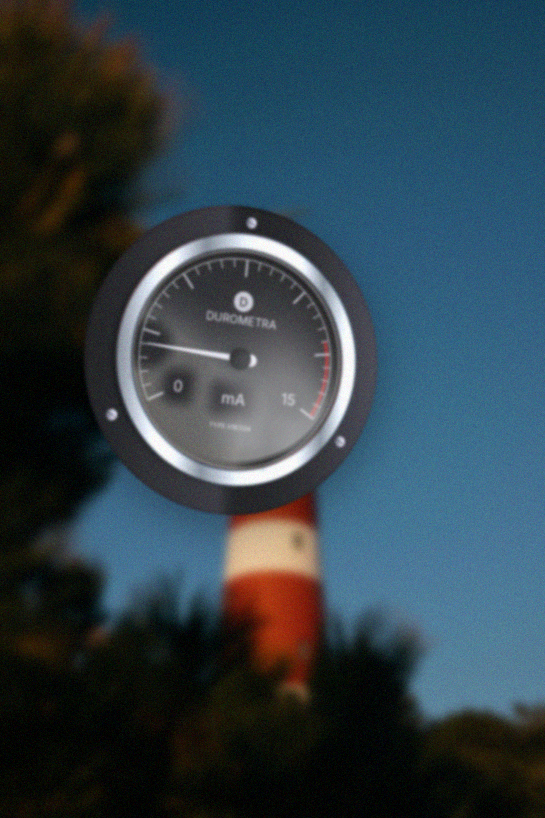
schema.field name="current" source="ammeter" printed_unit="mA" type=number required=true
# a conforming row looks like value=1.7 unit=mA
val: value=2 unit=mA
